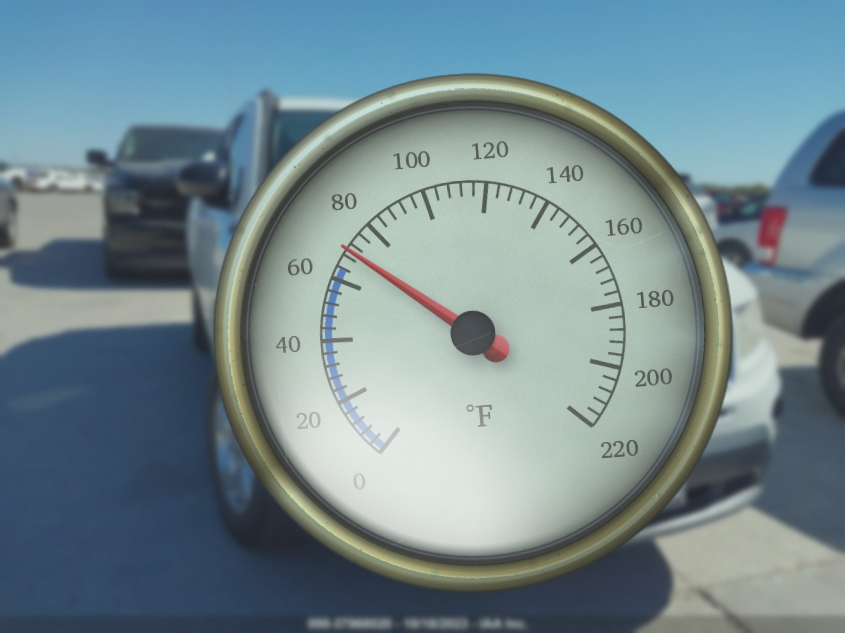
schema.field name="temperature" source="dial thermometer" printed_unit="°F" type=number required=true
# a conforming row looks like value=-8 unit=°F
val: value=70 unit=°F
